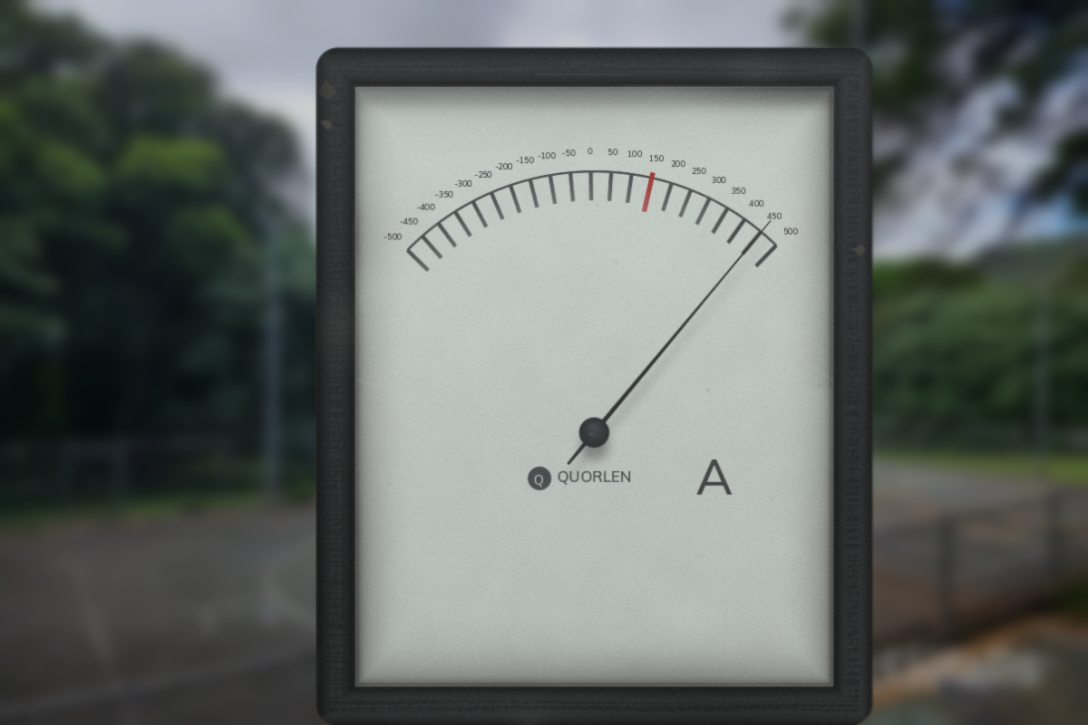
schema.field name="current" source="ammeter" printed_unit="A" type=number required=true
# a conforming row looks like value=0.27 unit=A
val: value=450 unit=A
